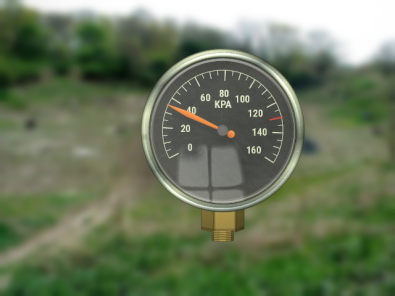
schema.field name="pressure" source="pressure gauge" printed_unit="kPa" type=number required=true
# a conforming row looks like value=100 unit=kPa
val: value=35 unit=kPa
